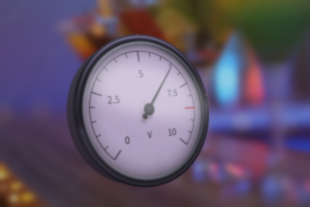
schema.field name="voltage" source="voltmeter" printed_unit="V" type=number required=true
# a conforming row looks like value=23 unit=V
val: value=6.5 unit=V
